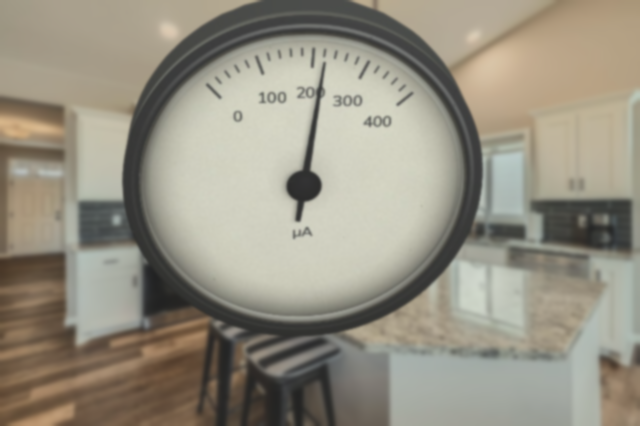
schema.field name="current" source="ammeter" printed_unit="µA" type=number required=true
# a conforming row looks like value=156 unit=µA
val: value=220 unit=µA
